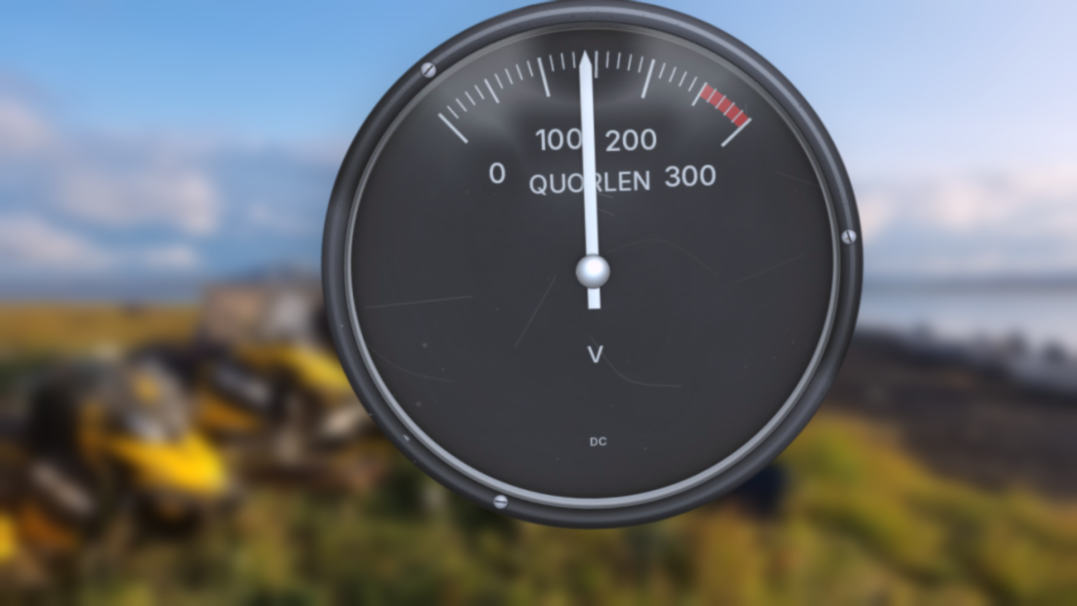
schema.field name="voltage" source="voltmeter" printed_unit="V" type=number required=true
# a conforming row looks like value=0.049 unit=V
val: value=140 unit=V
